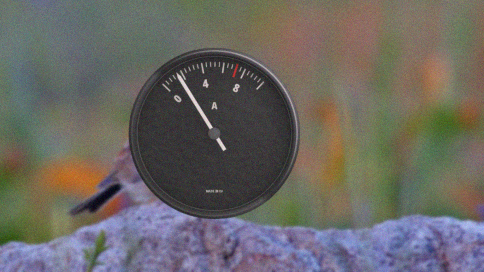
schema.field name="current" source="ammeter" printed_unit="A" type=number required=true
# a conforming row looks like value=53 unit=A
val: value=1.6 unit=A
